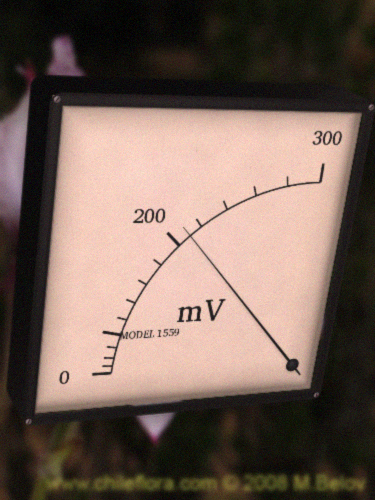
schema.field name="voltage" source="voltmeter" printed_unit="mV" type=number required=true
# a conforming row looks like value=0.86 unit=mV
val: value=210 unit=mV
